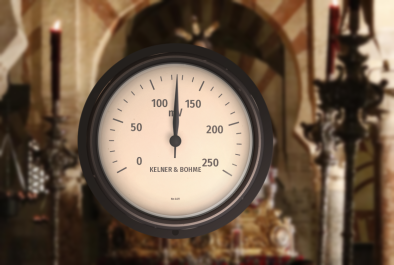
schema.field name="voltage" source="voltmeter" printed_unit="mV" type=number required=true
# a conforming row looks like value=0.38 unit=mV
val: value=125 unit=mV
